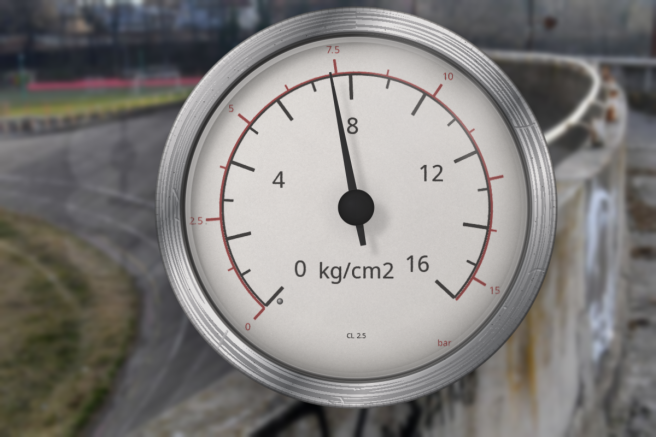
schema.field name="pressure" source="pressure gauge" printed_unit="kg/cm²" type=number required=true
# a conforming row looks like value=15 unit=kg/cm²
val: value=7.5 unit=kg/cm²
